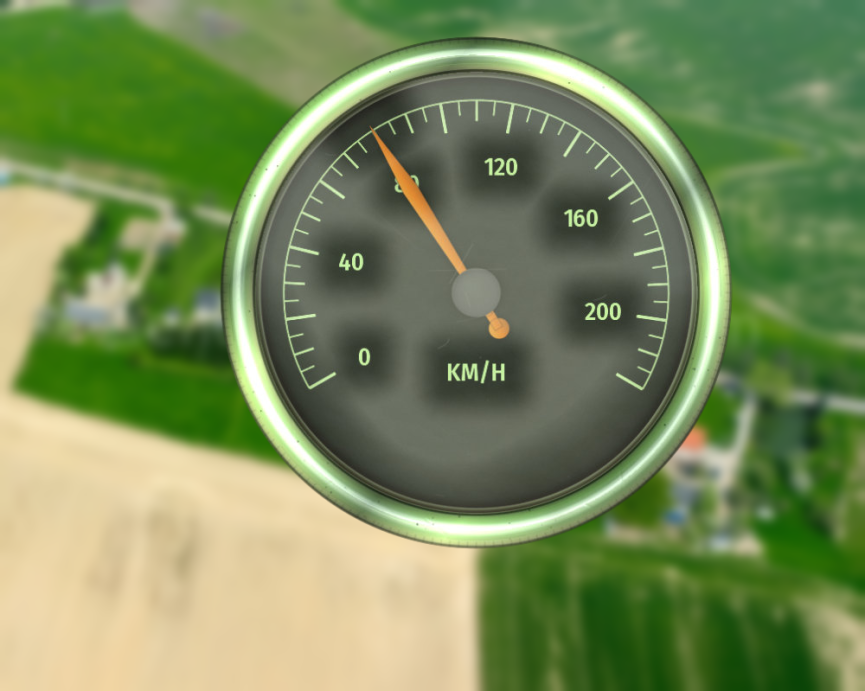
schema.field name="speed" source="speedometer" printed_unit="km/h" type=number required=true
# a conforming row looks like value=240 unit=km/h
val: value=80 unit=km/h
